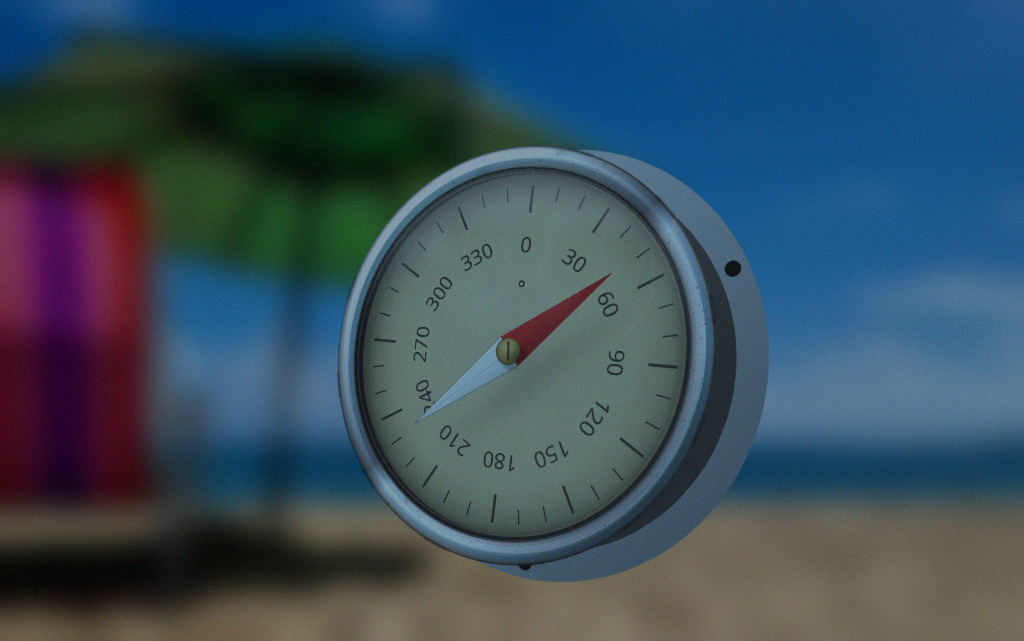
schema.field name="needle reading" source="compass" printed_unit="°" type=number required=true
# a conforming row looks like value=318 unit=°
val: value=50 unit=°
